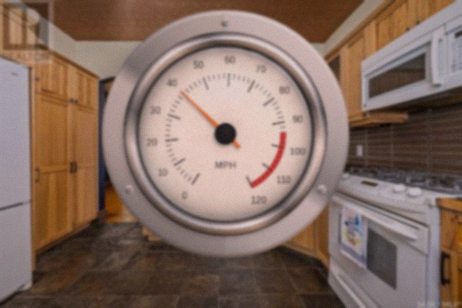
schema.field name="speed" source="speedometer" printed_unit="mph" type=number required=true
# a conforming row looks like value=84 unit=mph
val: value=40 unit=mph
